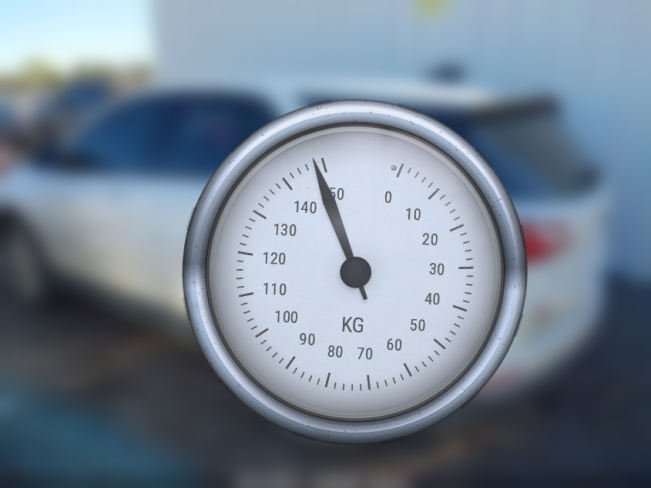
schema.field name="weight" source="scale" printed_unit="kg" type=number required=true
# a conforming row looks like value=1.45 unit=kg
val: value=148 unit=kg
